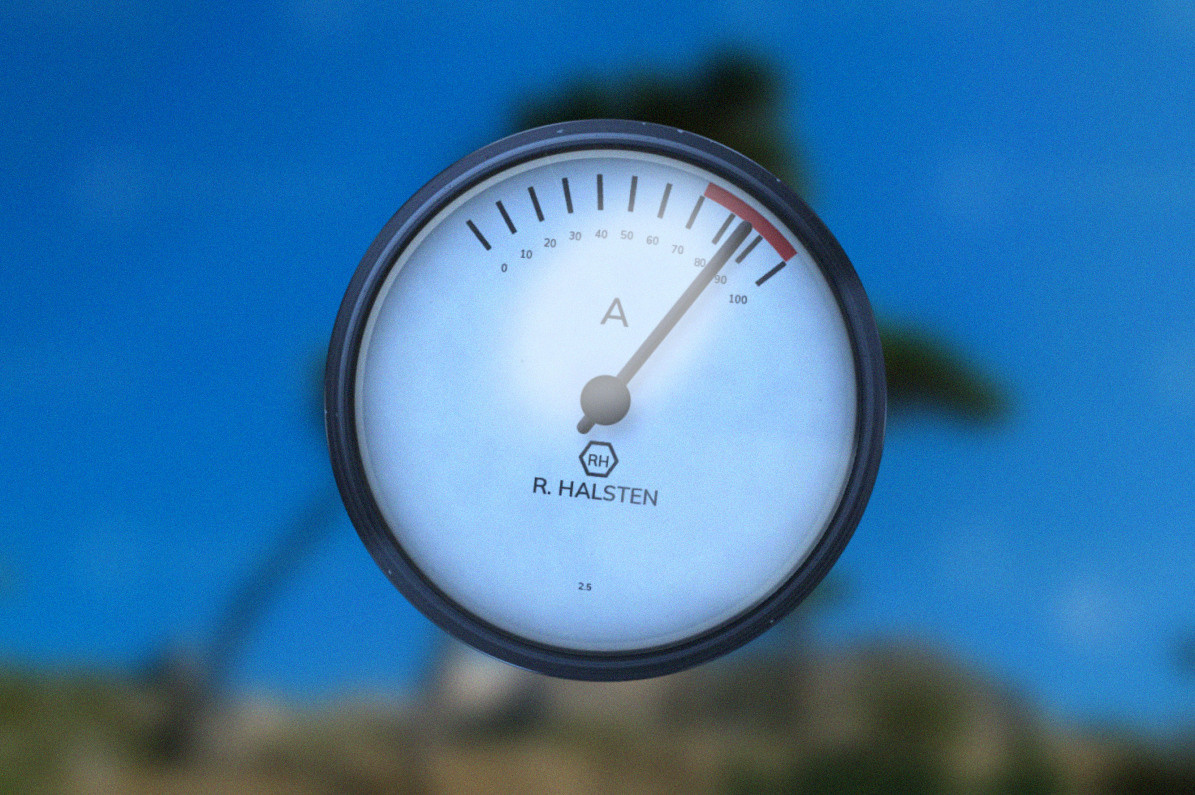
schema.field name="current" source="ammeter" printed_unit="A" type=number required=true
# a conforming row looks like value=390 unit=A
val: value=85 unit=A
